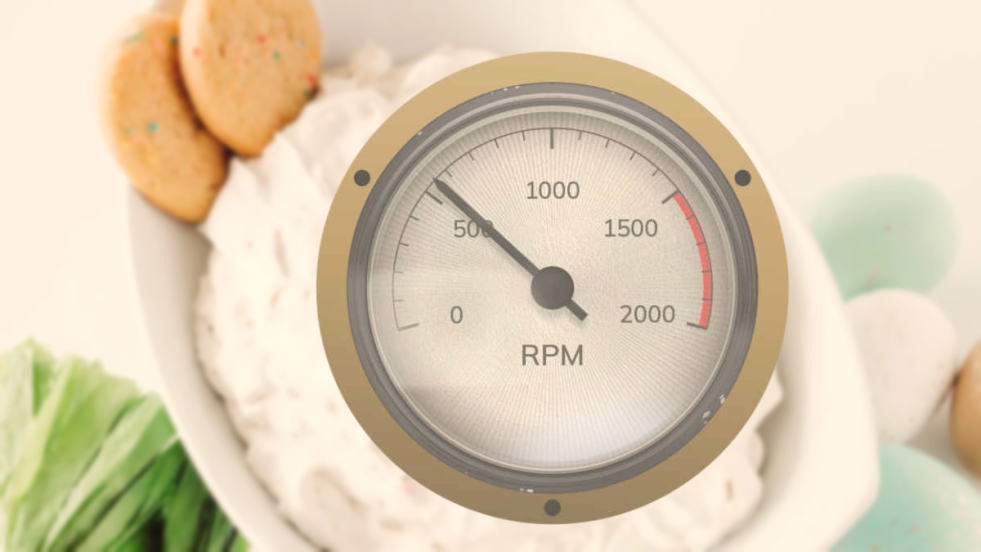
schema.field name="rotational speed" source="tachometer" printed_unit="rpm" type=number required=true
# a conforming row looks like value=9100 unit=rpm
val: value=550 unit=rpm
